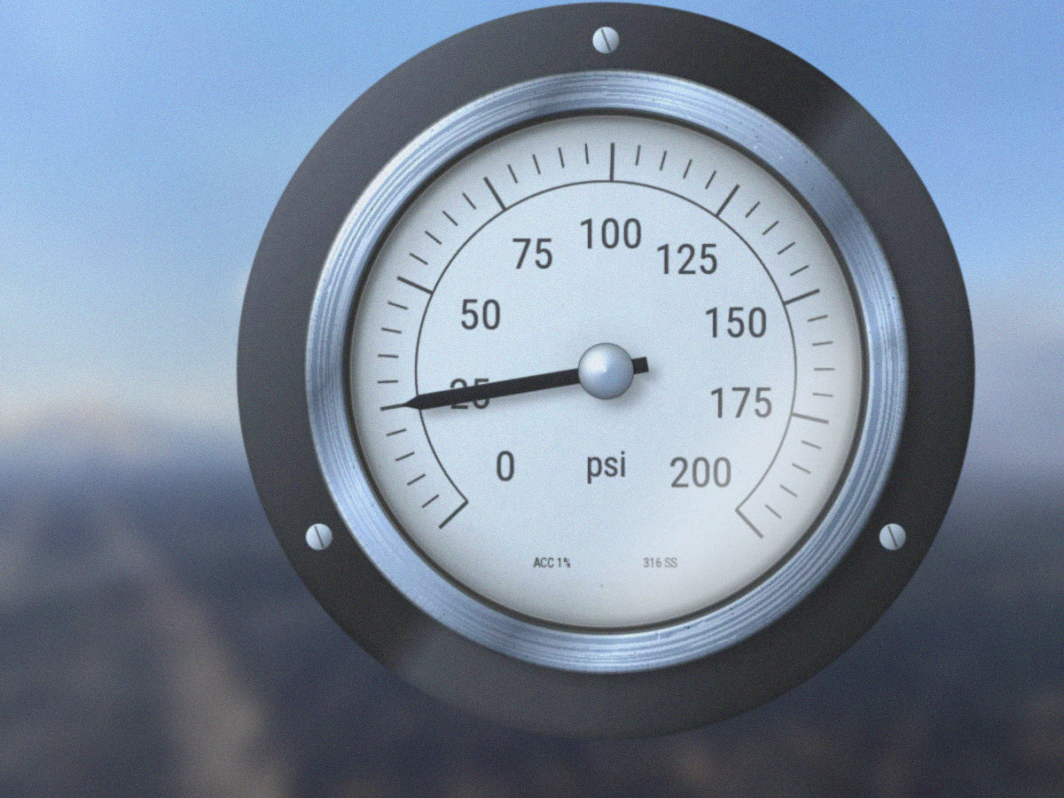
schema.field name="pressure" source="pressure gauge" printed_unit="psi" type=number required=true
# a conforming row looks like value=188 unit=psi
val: value=25 unit=psi
